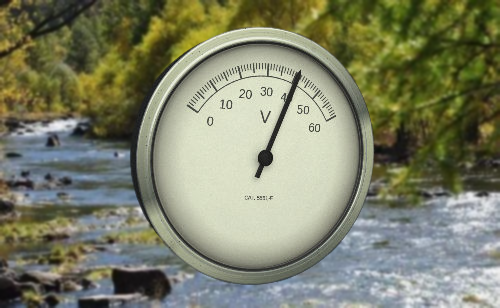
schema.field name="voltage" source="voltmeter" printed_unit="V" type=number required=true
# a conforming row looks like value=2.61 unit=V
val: value=40 unit=V
